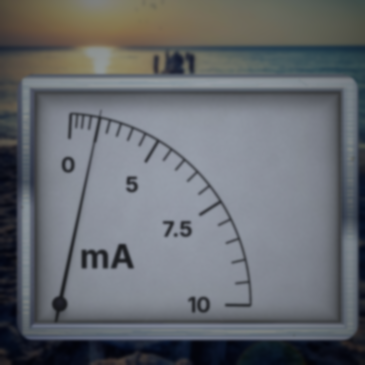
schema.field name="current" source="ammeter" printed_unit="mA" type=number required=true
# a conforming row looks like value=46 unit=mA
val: value=2.5 unit=mA
